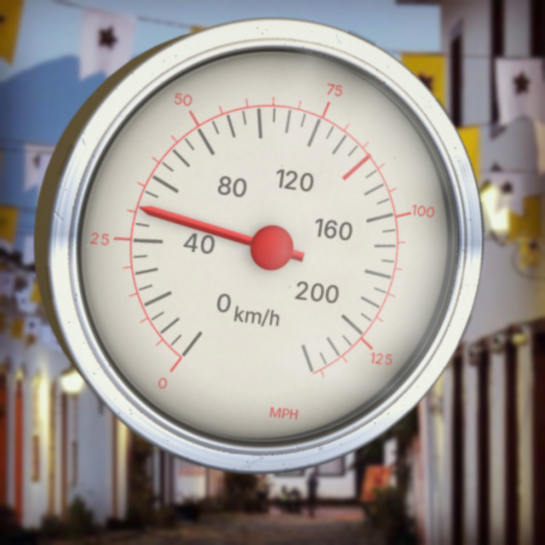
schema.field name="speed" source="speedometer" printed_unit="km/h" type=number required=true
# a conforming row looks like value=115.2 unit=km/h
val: value=50 unit=km/h
